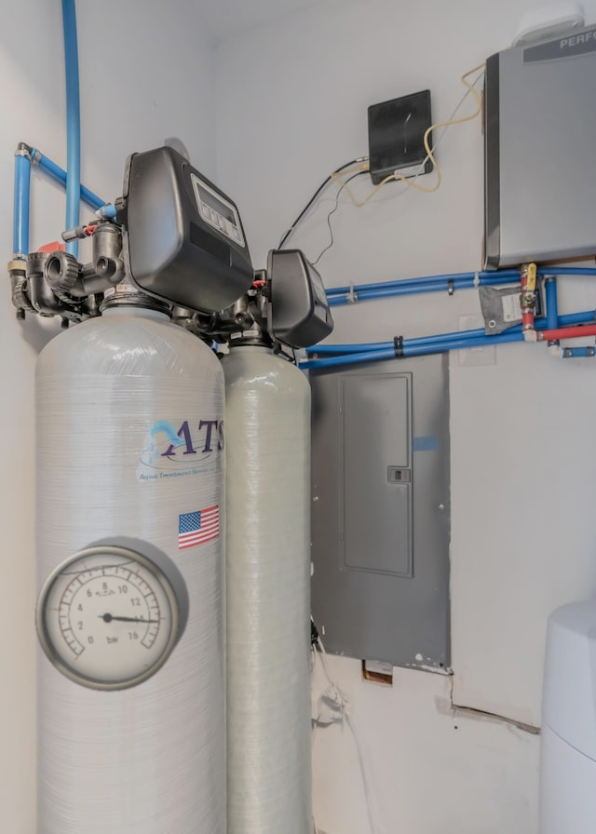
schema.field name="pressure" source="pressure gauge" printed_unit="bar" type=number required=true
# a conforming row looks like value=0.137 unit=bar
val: value=14 unit=bar
